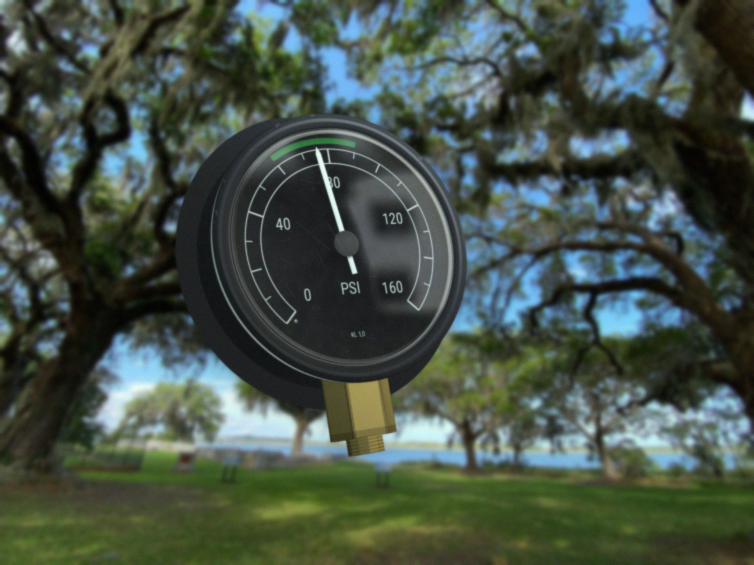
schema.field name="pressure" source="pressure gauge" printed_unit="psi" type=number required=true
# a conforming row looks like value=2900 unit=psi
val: value=75 unit=psi
